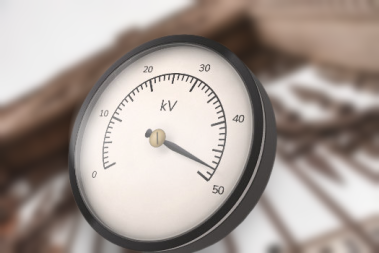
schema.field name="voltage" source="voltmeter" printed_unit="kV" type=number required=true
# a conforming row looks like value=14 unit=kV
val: value=48 unit=kV
